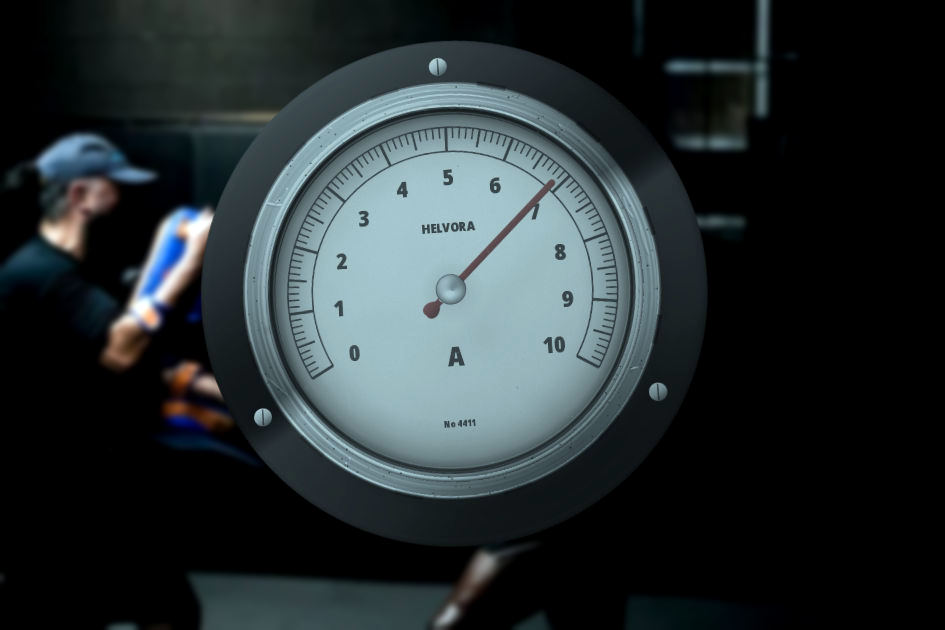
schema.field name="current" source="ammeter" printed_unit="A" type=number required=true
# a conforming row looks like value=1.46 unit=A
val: value=6.9 unit=A
